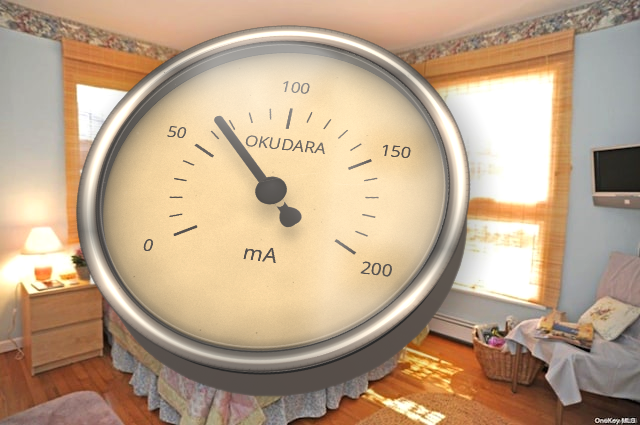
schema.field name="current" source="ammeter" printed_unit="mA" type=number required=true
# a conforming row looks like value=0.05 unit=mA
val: value=65 unit=mA
